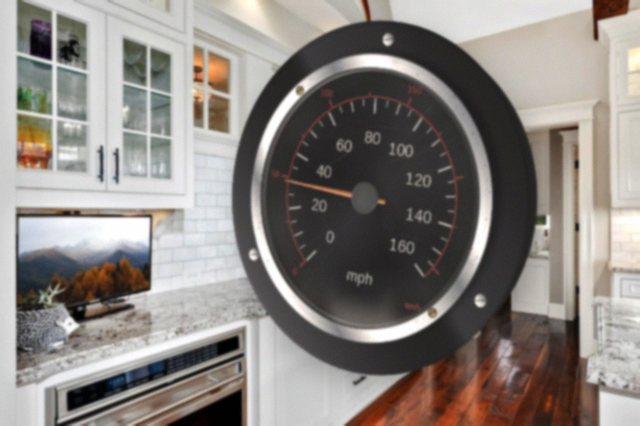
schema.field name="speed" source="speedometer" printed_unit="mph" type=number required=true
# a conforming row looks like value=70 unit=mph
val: value=30 unit=mph
